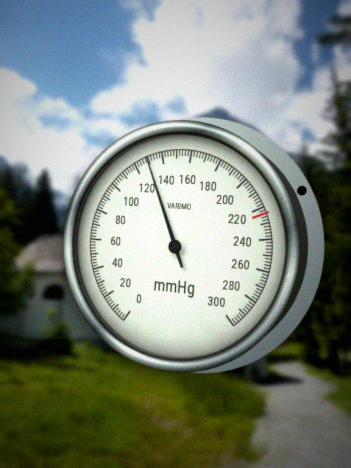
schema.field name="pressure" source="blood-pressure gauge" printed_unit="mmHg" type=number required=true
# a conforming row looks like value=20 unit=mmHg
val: value=130 unit=mmHg
